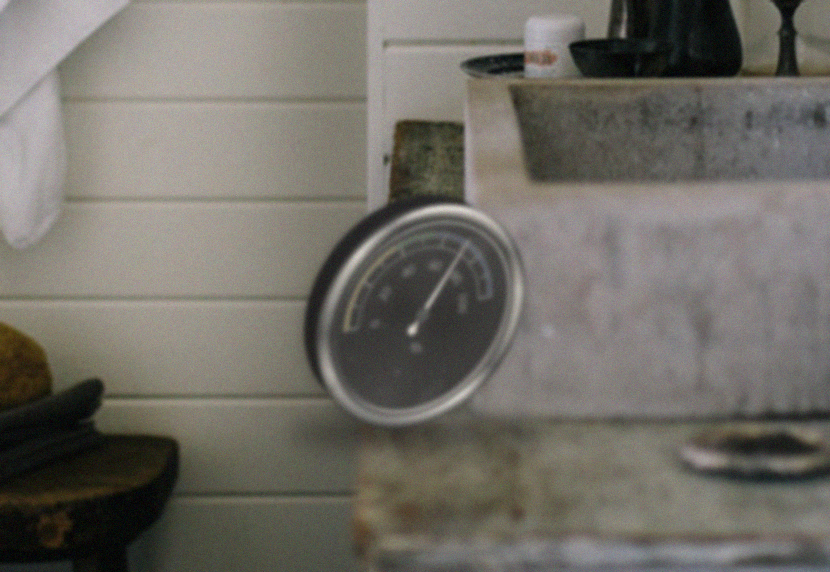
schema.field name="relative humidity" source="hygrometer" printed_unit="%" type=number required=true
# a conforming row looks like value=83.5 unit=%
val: value=70 unit=%
